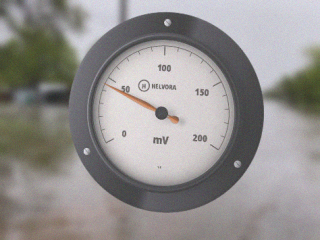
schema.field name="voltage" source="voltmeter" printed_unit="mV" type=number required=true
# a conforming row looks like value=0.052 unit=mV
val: value=45 unit=mV
